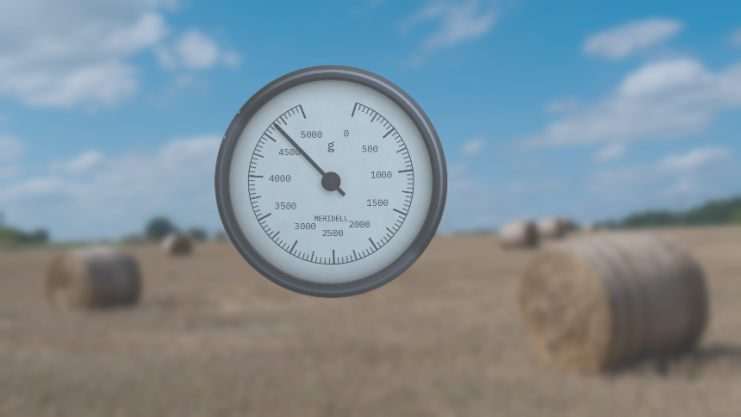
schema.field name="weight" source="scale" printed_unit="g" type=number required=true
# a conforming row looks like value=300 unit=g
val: value=4650 unit=g
